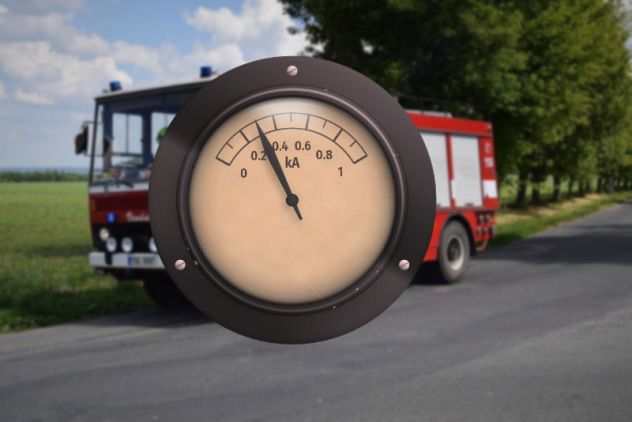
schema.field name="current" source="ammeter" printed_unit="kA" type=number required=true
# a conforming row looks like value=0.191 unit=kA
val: value=0.3 unit=kA
